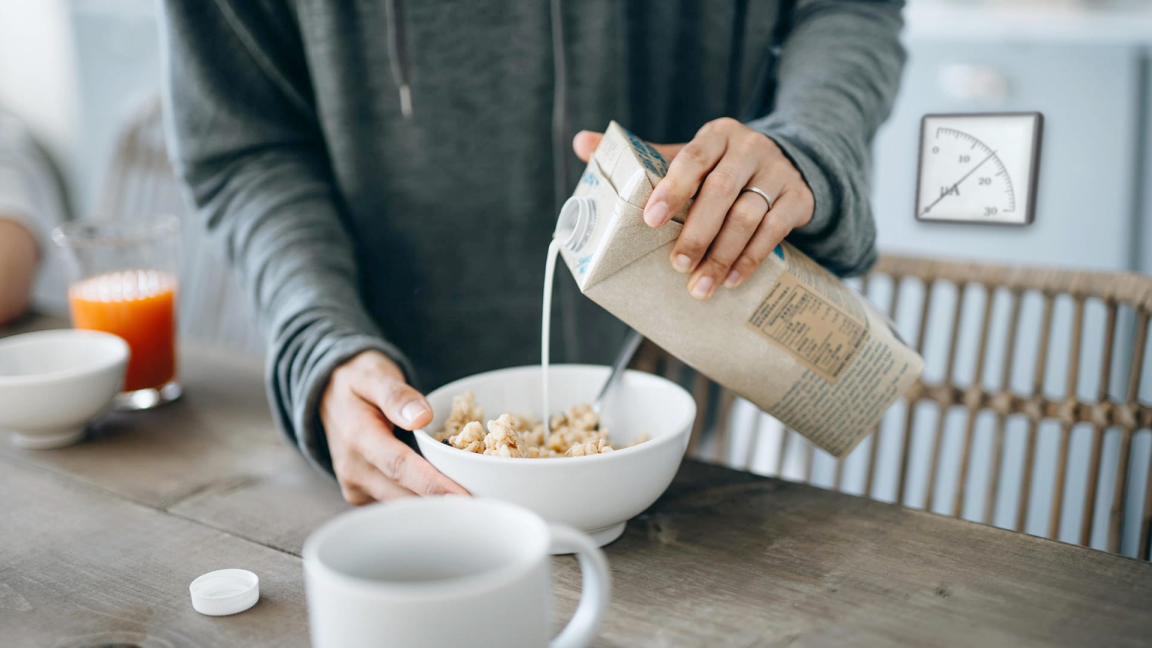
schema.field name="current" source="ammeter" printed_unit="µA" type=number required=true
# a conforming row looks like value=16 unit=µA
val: value=15 unit=µA
